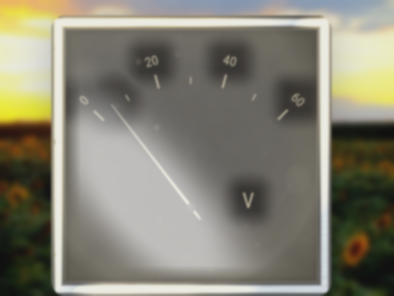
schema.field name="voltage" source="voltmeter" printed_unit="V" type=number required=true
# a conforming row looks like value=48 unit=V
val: value=5 unit=V
